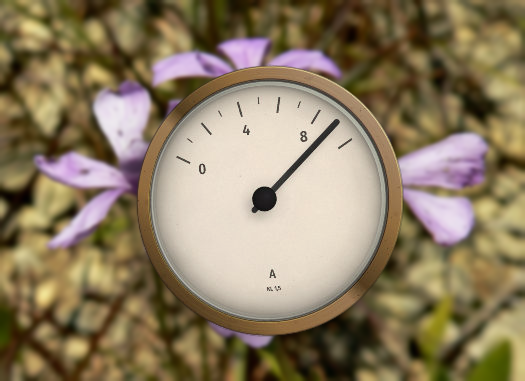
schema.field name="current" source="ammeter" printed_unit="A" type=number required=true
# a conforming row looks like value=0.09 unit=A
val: value=9 unit=A
